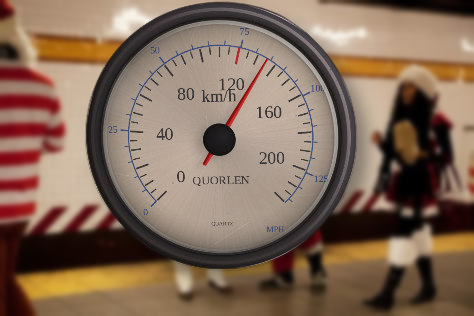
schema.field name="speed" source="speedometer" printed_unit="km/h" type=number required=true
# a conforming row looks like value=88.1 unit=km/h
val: value=135 unit=km/h
